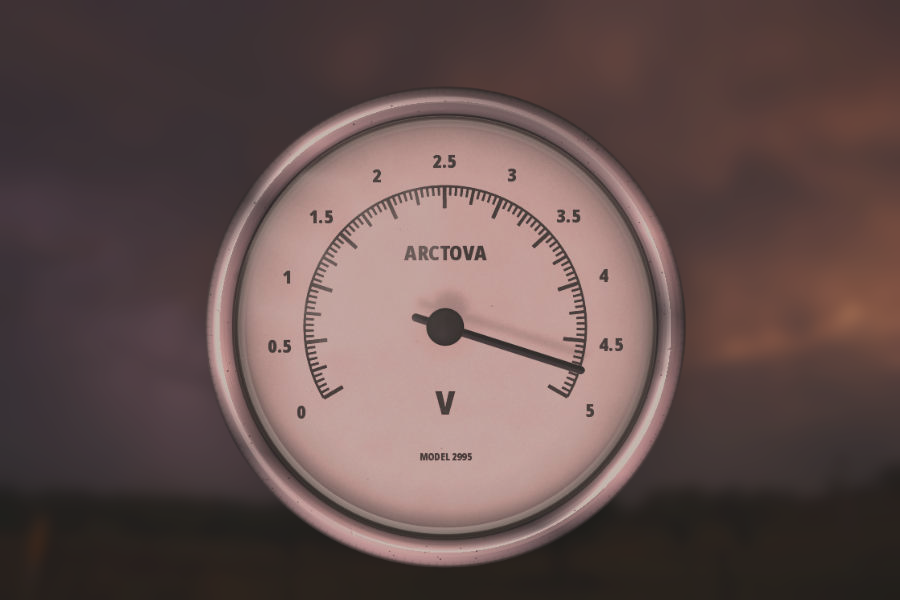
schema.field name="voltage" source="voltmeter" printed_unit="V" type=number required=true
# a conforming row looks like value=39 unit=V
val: value=4.75 unit=V
